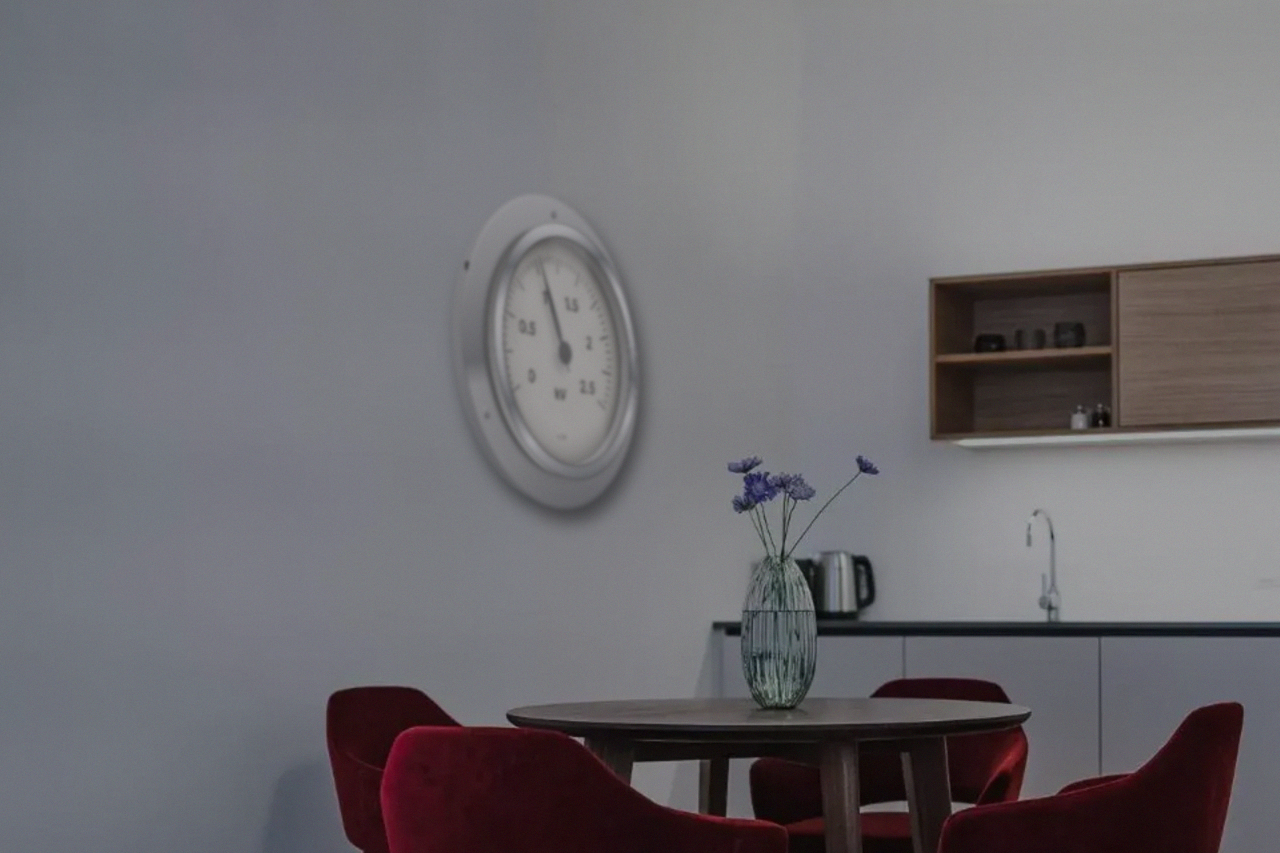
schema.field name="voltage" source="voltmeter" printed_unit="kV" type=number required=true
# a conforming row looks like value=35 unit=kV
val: value=1 unit=kV
